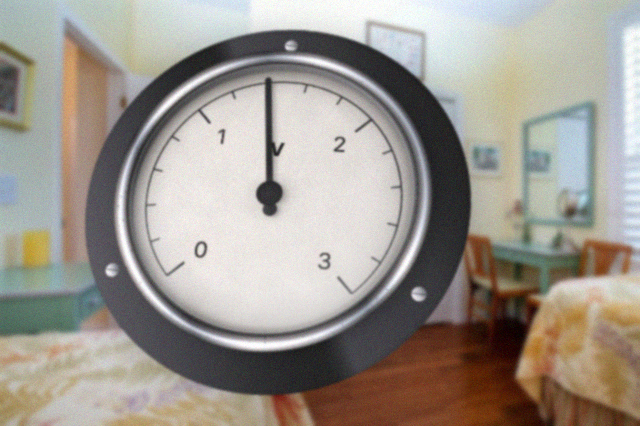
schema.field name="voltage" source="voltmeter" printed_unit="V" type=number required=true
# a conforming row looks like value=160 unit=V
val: value=1.4 unit=V
